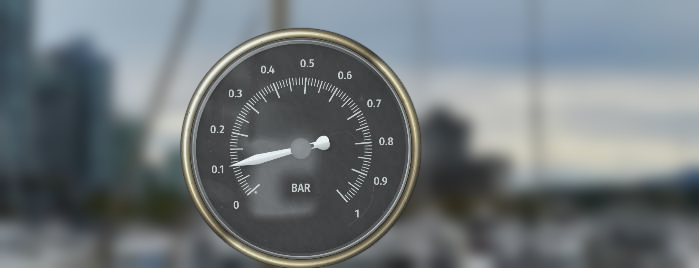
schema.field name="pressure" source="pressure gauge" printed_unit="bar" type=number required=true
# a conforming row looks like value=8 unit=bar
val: value=0.1 unit=bar
